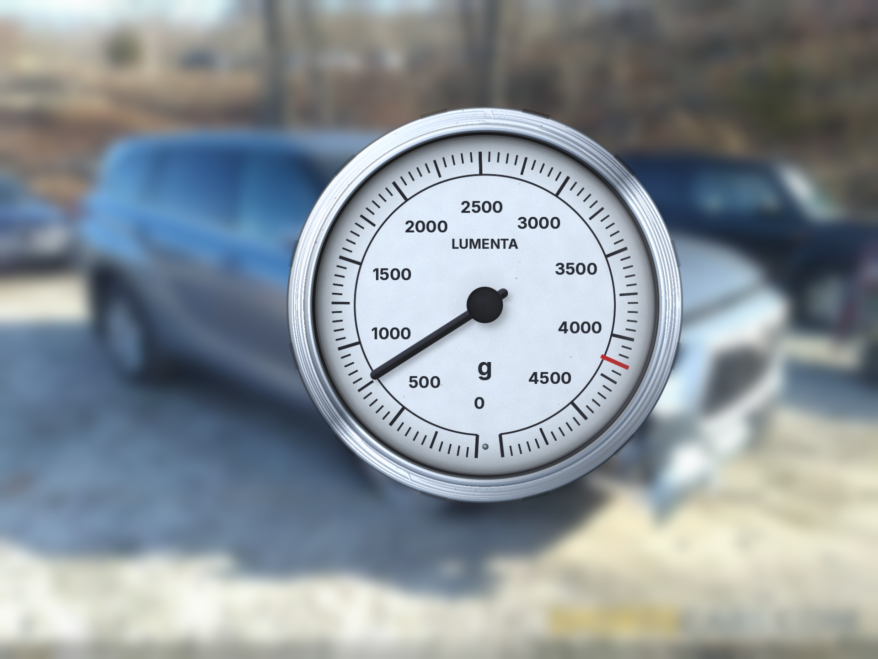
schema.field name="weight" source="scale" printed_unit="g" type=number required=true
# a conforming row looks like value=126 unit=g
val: value=775 unit=g
